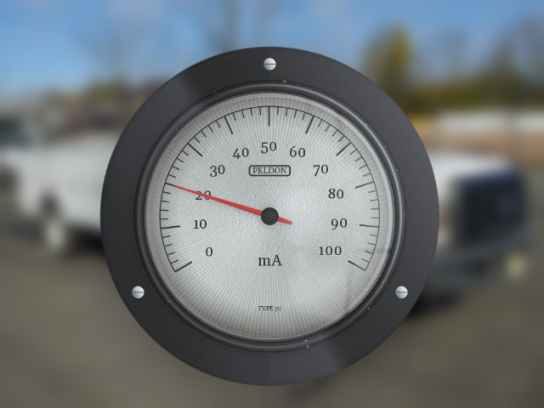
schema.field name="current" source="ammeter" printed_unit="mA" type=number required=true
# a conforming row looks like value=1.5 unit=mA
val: value=20 unit=mA
